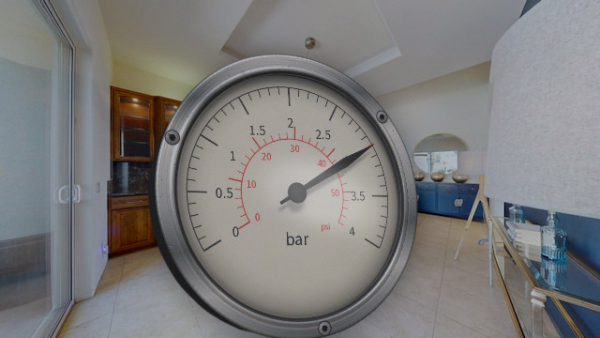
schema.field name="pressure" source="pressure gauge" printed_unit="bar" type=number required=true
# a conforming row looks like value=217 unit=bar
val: value=3 unit=bar
